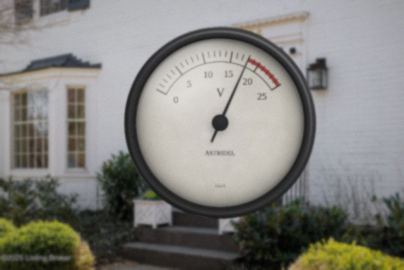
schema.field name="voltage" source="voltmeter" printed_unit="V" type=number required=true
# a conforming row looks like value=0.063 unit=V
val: value=18 unit=V
